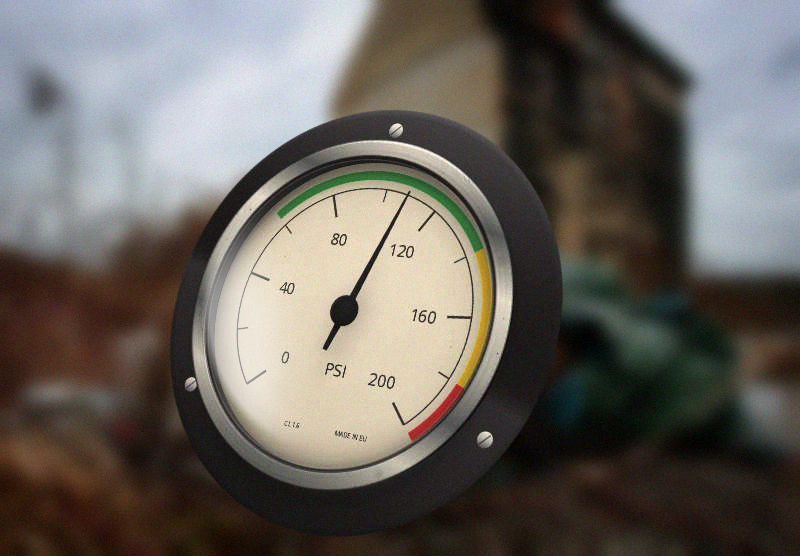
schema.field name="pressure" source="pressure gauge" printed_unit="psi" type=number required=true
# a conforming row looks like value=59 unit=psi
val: value=110 unit=psi
